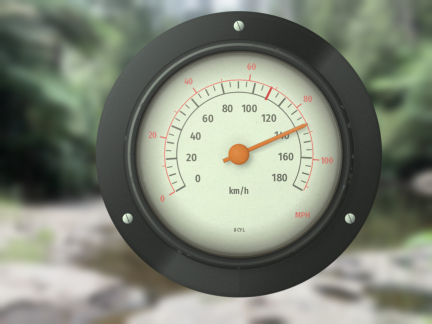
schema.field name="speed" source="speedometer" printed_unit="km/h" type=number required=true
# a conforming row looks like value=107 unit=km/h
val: value=140 unit=km/h
